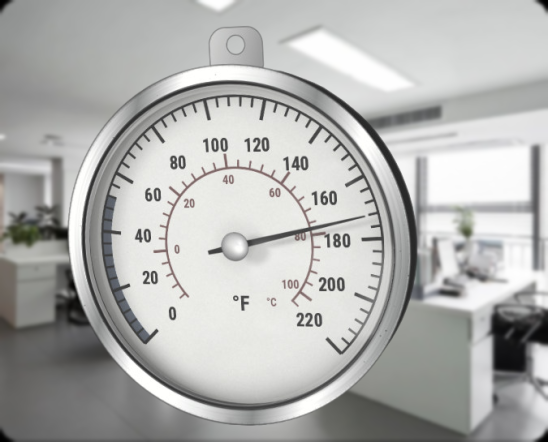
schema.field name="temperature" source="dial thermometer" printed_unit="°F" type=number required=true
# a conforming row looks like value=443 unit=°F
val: value=172 unit=°F
